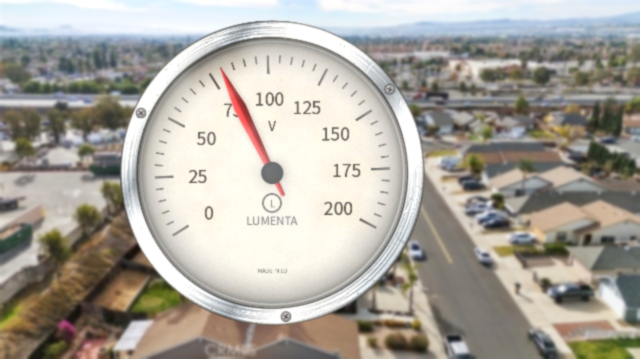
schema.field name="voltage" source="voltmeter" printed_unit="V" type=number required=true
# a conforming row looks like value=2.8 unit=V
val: value=80 unit=V
